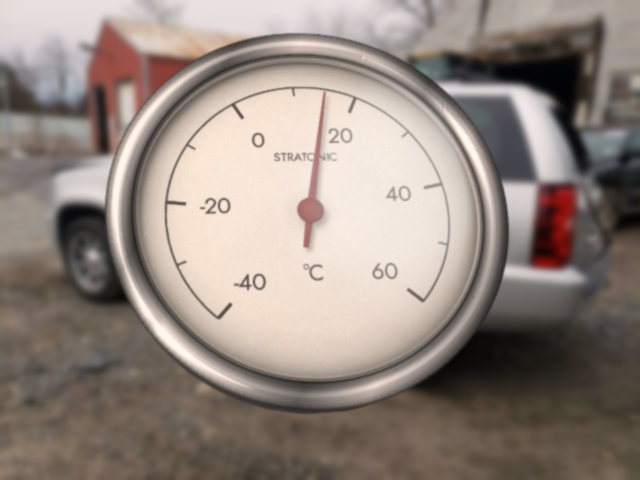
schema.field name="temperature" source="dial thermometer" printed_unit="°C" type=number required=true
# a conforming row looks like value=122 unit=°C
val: value=15 unit=°C
